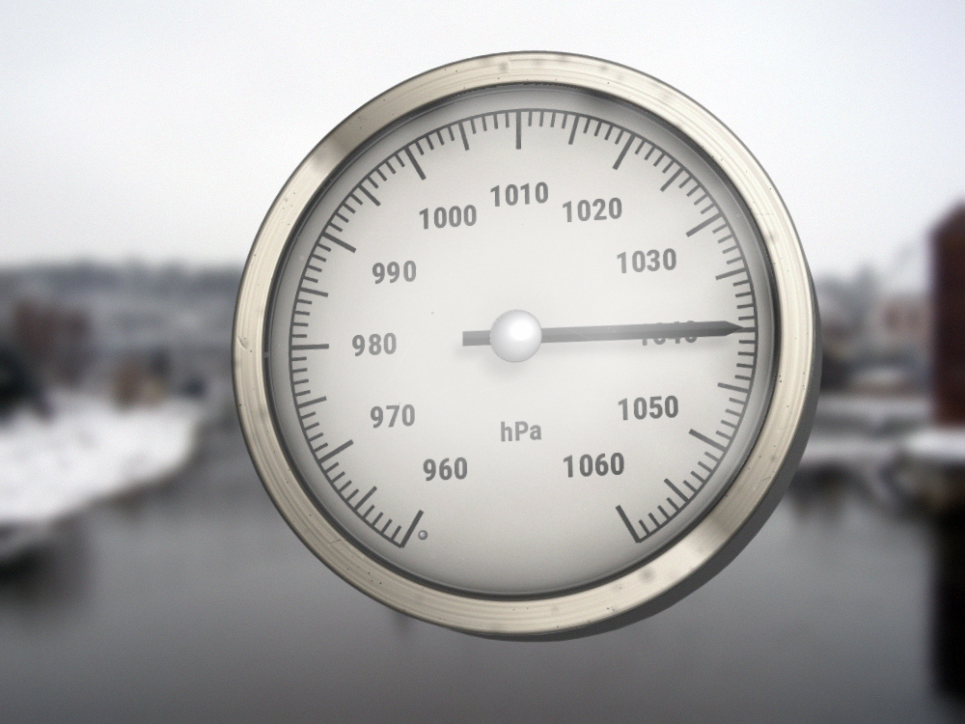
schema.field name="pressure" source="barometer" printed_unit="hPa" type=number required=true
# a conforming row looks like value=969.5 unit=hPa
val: value=1040 unit=hPa
